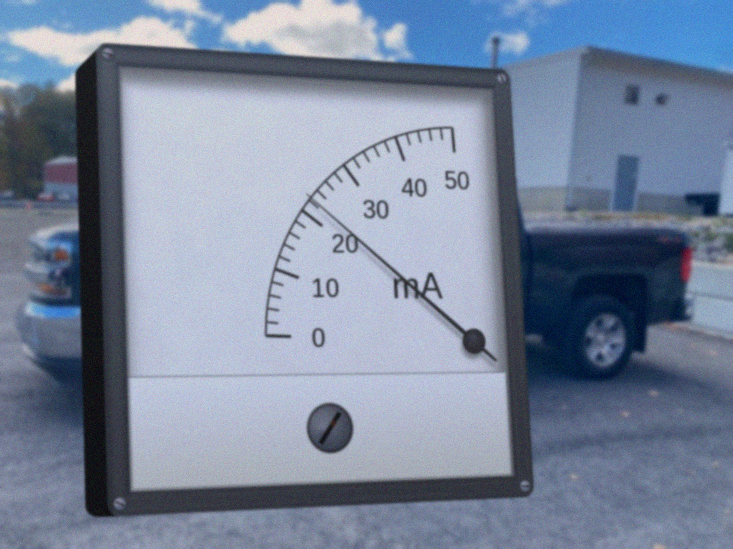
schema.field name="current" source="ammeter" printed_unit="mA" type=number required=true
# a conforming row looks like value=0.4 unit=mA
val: value=22 unit=mA
